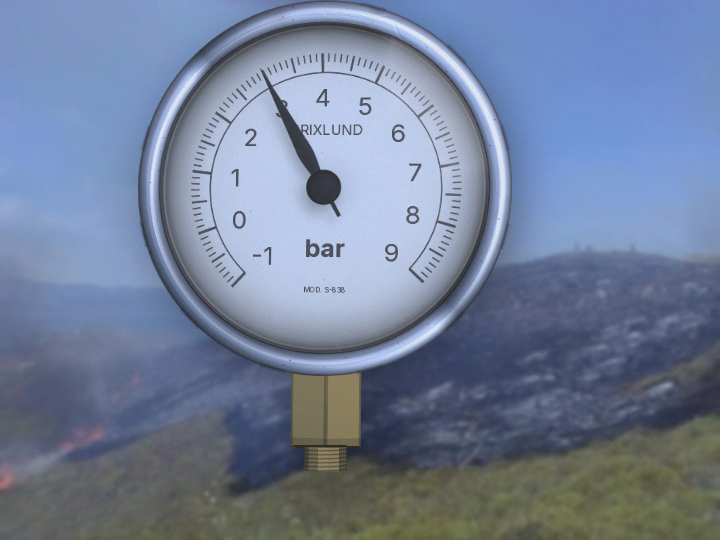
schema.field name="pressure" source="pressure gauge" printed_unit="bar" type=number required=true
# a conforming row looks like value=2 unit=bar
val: value=3 unit=bar
